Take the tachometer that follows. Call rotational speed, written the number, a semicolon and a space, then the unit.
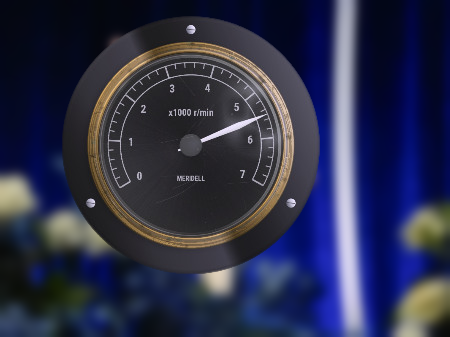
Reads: 5500; rpm
